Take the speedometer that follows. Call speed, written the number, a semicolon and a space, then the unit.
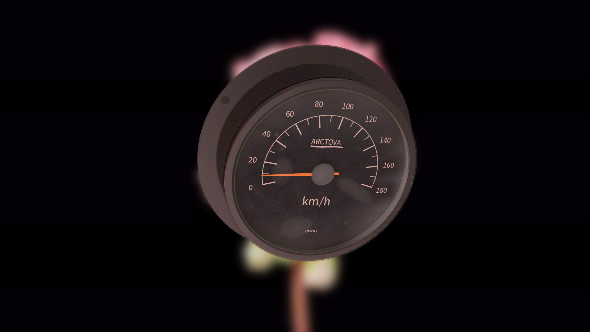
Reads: 10; km/h
